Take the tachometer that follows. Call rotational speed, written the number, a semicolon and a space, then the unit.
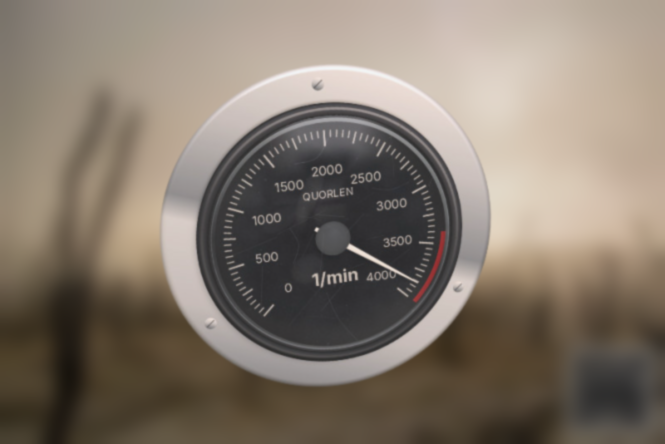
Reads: 3850; rpm
